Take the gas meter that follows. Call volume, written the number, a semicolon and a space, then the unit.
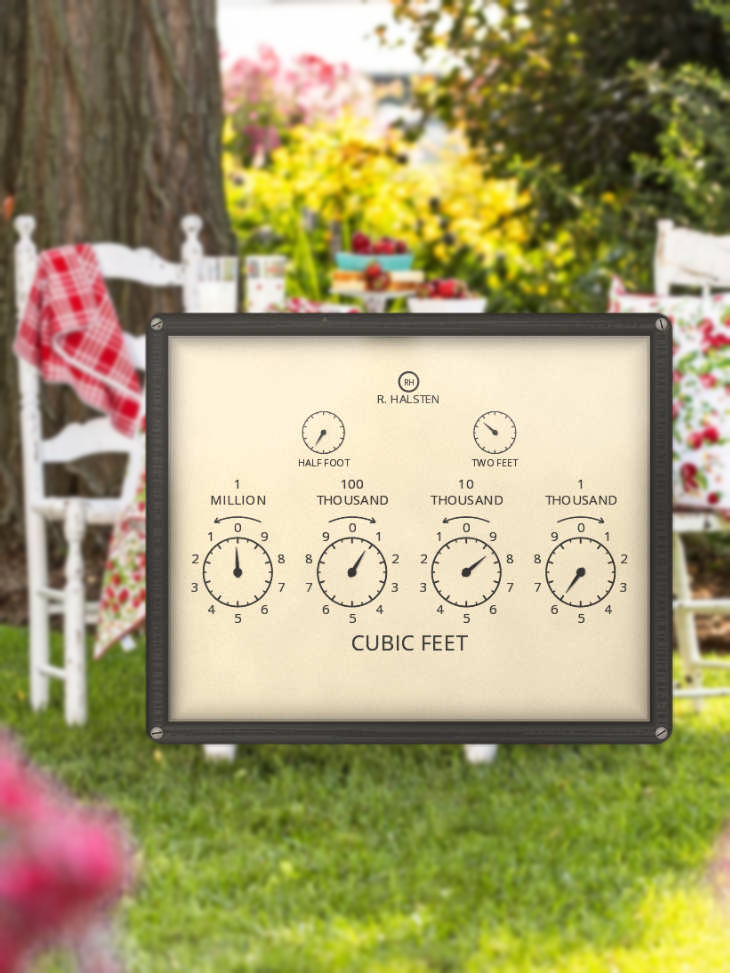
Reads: 8600; ft³
